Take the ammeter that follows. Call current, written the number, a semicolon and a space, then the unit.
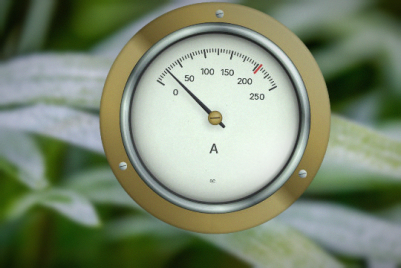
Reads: 25; A
